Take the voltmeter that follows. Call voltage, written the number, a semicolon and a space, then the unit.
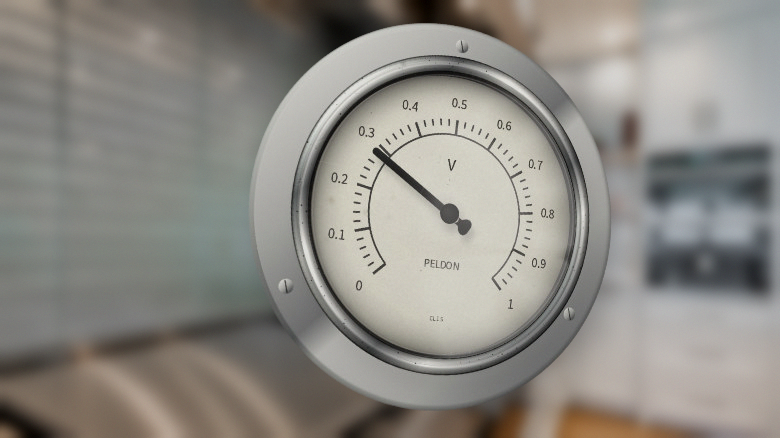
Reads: 0.28; V
